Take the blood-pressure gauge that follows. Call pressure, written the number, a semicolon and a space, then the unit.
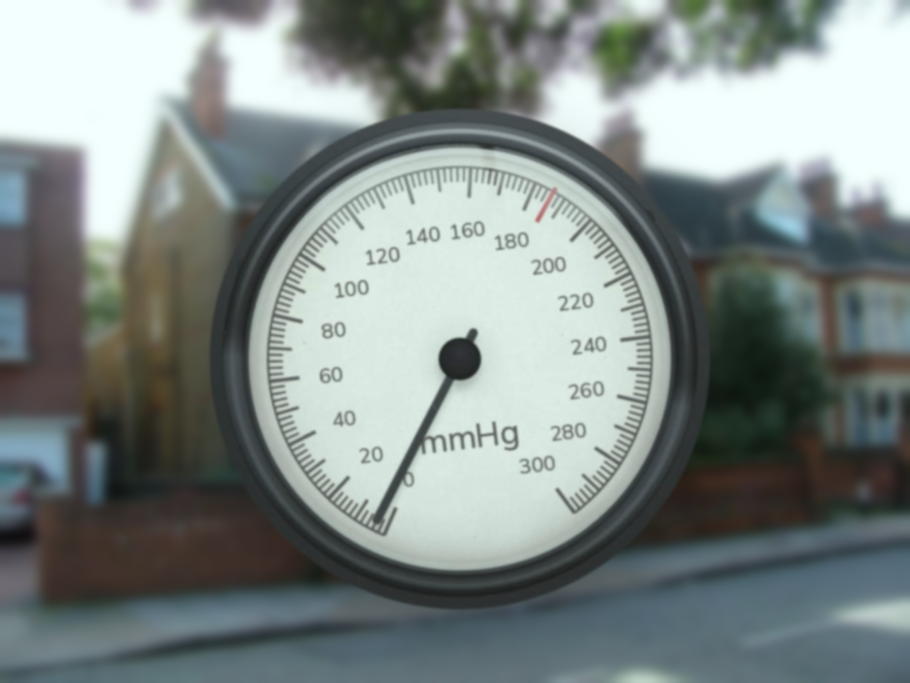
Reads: 4; mmHg
